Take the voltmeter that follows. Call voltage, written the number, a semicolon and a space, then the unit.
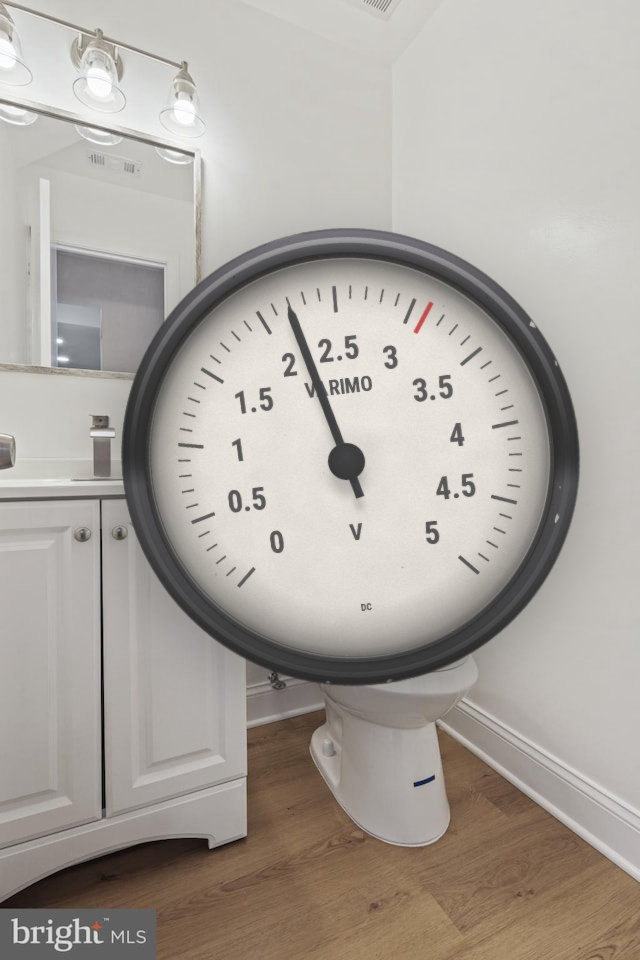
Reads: 2.2; V
